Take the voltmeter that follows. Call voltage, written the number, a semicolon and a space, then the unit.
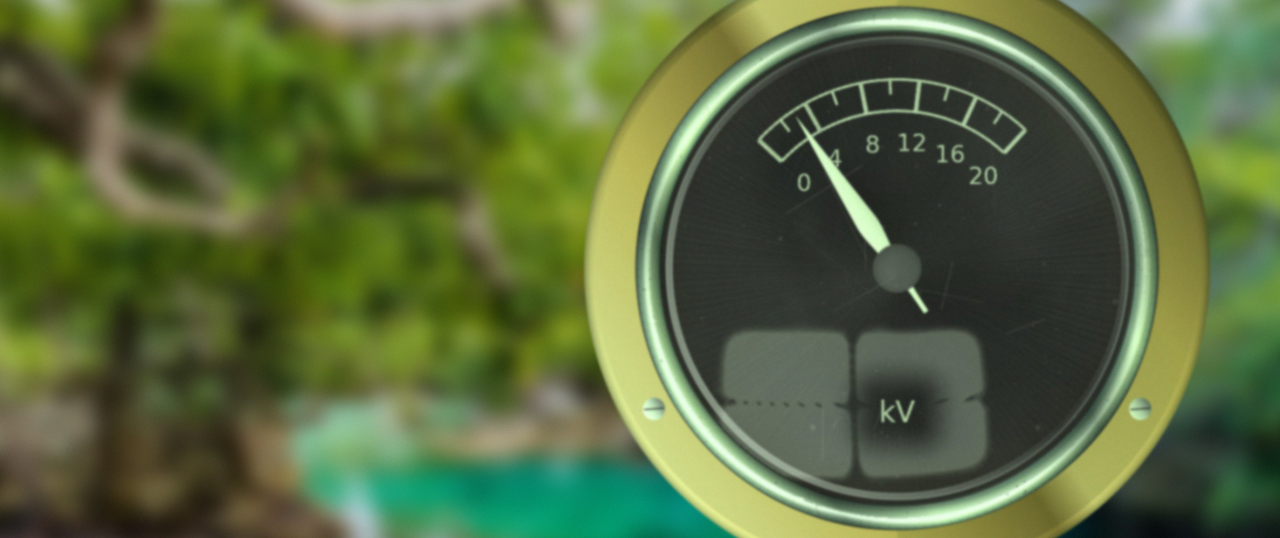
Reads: 3; kV
